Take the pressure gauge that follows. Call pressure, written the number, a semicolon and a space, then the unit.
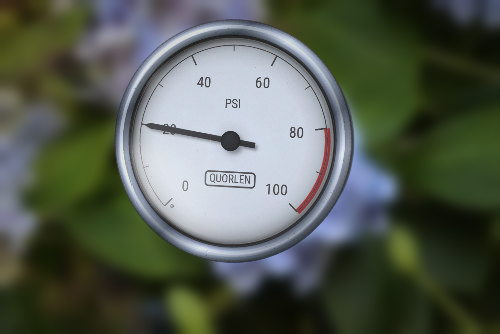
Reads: 20; psi
